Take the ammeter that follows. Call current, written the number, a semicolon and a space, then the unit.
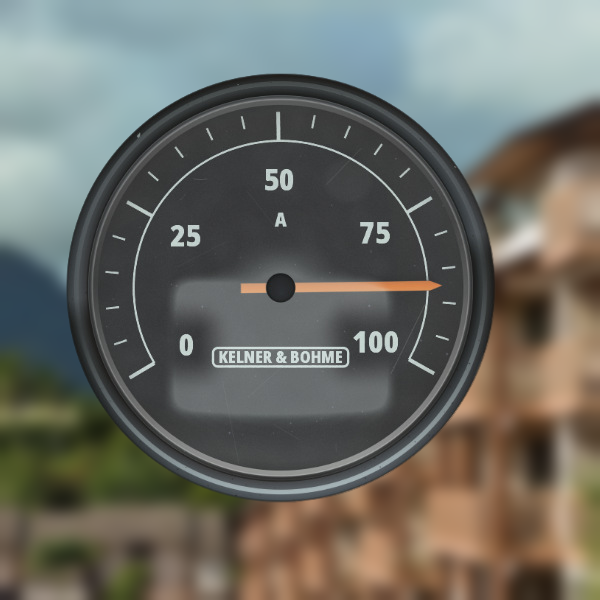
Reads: 87.5; A
